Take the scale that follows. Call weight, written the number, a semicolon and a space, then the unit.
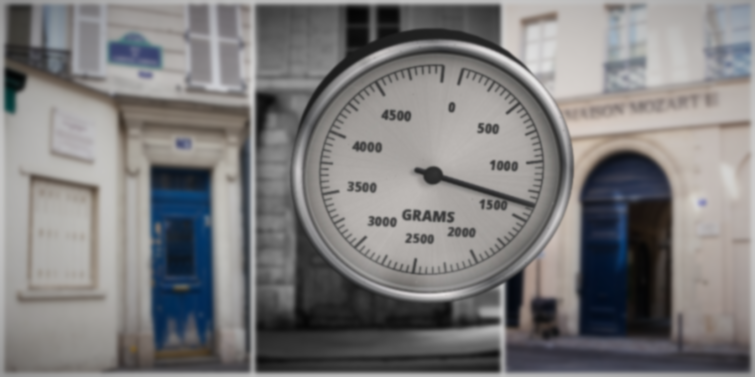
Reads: 1350; g
